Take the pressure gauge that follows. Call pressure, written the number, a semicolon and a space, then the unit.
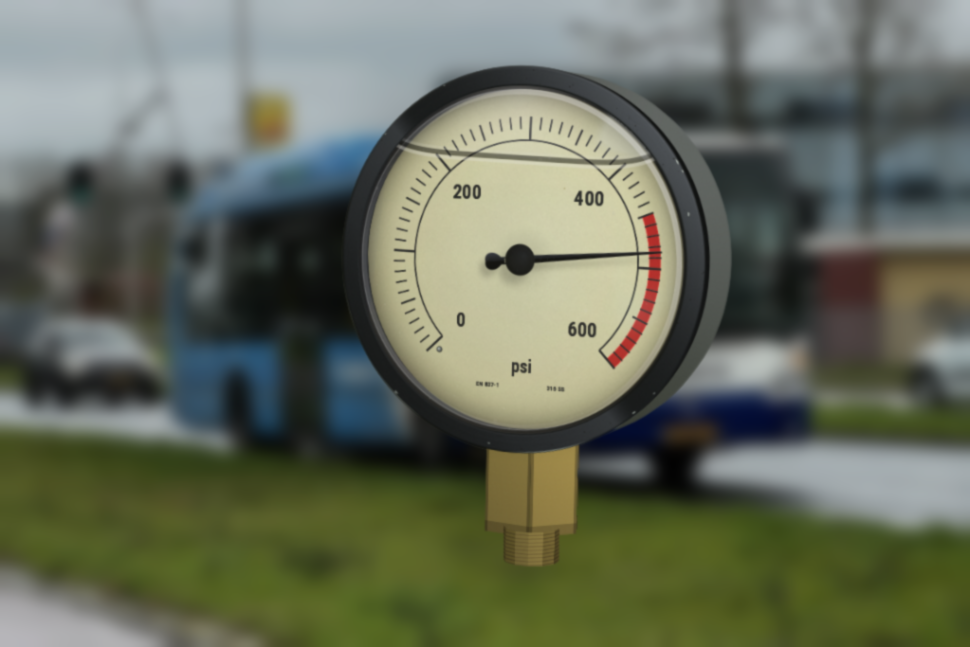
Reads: 485; psi
